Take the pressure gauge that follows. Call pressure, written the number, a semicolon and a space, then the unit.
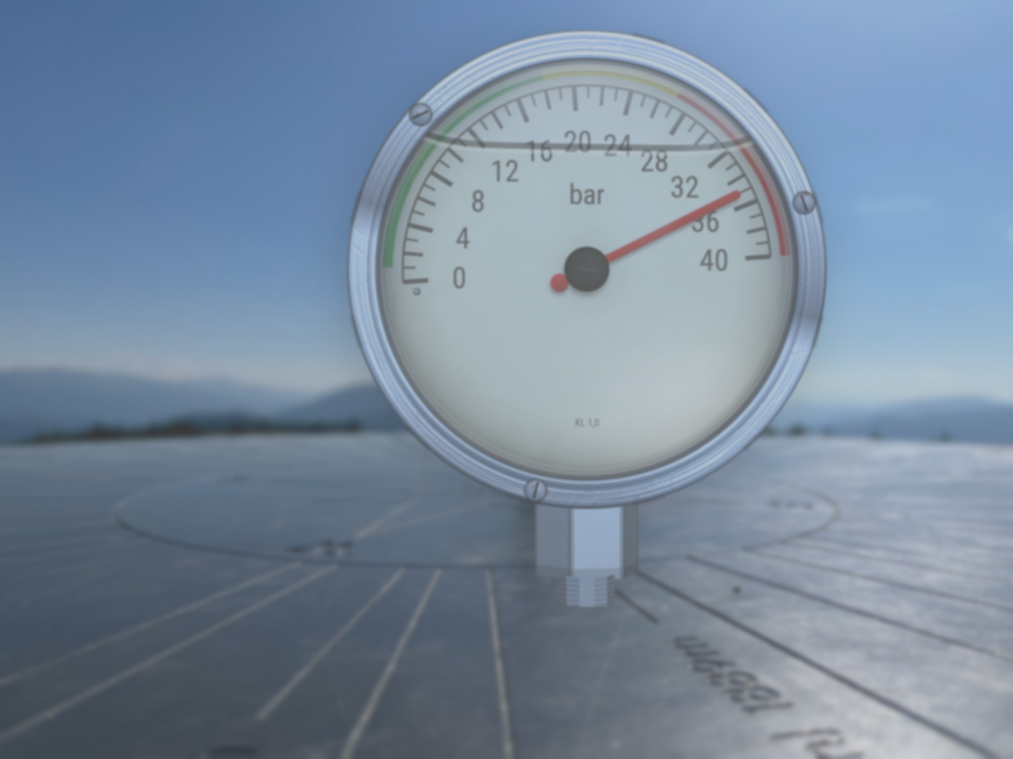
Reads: 35; bar
